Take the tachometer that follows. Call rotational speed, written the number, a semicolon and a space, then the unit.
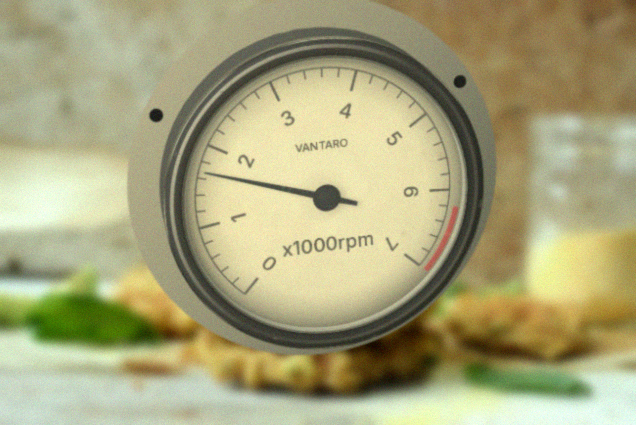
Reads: 1700; rpm
